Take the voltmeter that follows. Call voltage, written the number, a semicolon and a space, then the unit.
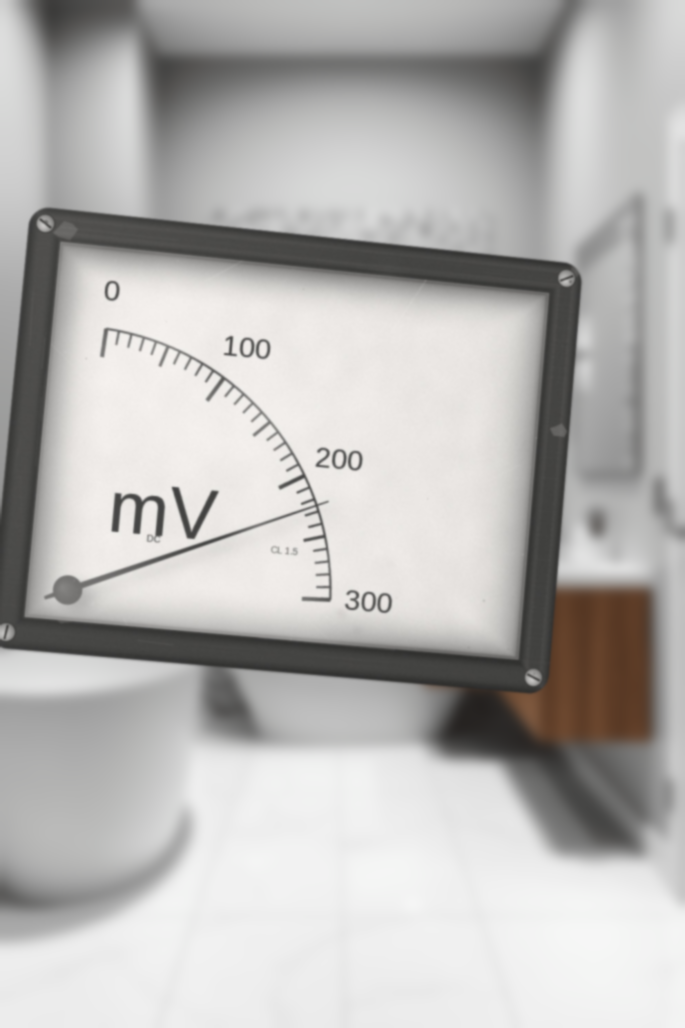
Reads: 225; mV
